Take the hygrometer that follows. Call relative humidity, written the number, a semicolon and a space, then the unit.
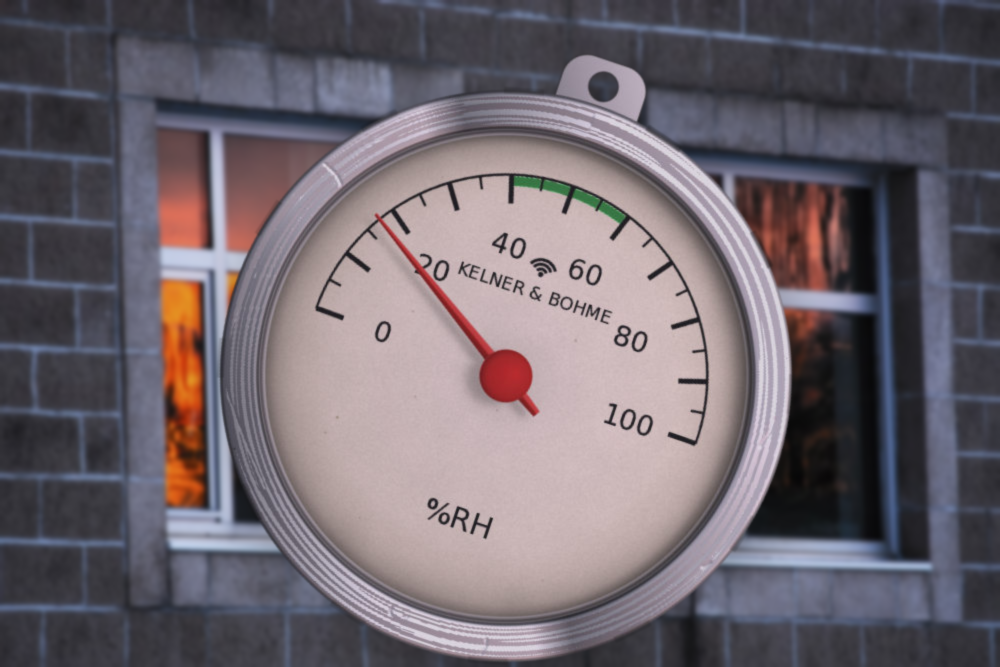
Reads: 17.5; %
